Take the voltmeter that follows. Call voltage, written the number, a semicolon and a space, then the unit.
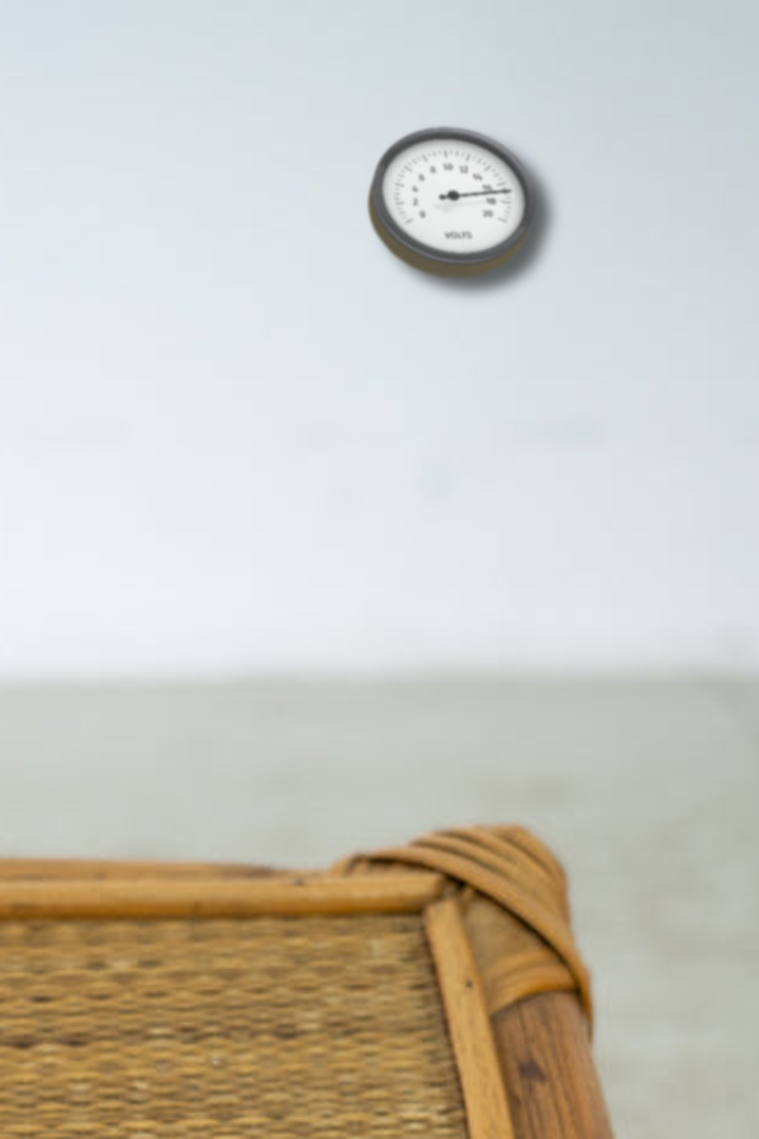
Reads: 17; V
